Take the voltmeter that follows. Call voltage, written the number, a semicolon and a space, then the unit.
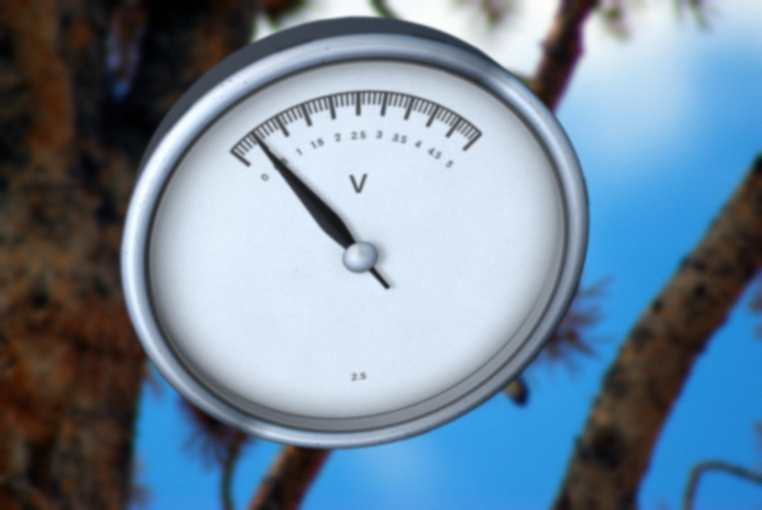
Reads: 0.5; V
